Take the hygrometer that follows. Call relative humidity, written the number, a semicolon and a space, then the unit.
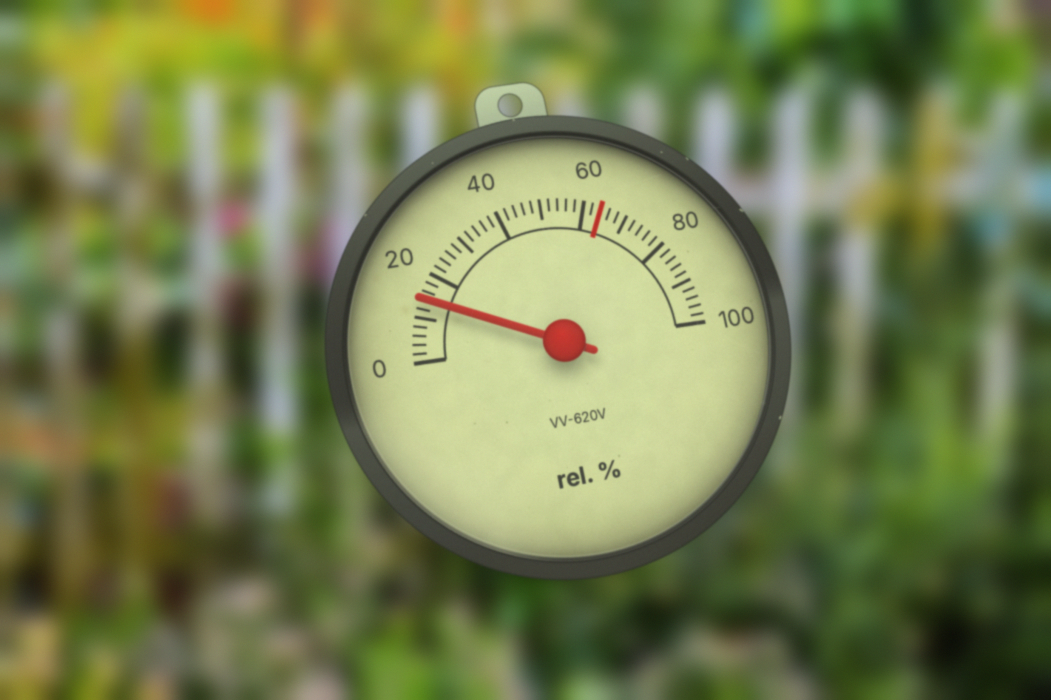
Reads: 14; %
